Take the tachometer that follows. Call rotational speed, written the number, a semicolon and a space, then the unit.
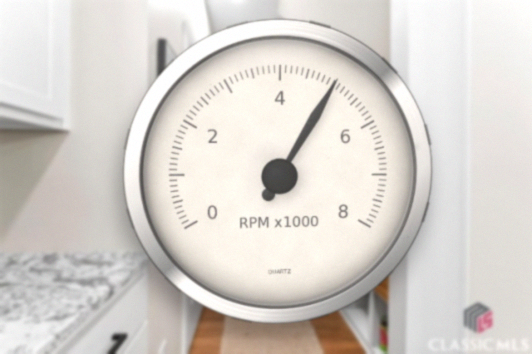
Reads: 5000; rpm
